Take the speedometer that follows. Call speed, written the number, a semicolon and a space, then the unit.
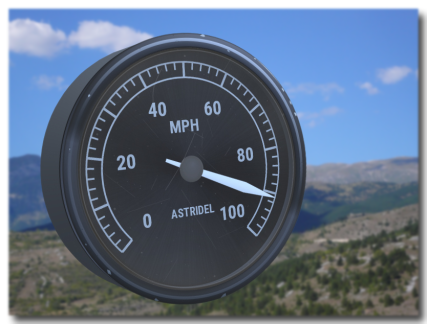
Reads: 91; mph
